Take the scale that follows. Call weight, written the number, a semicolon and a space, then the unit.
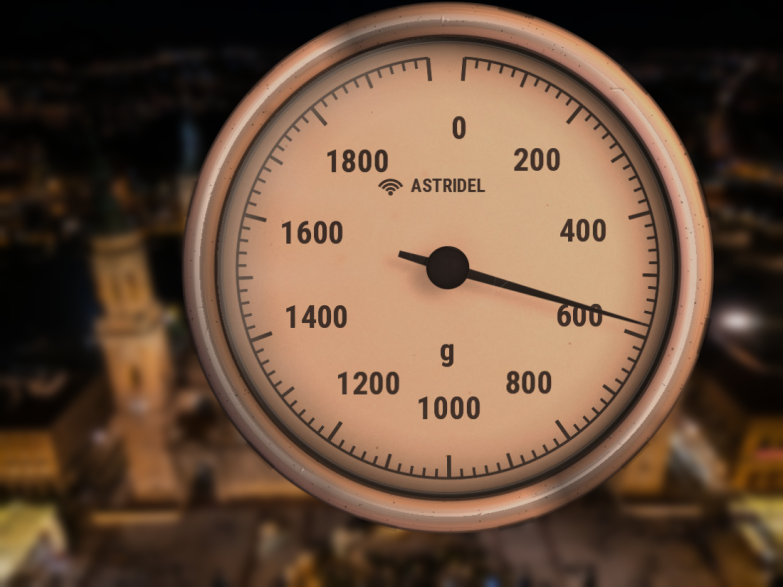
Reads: 580; g
